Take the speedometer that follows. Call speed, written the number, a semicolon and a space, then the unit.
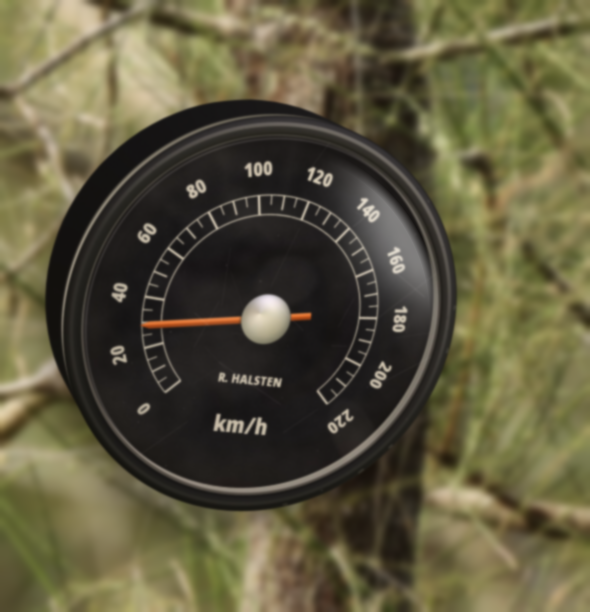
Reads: 30; km/h
